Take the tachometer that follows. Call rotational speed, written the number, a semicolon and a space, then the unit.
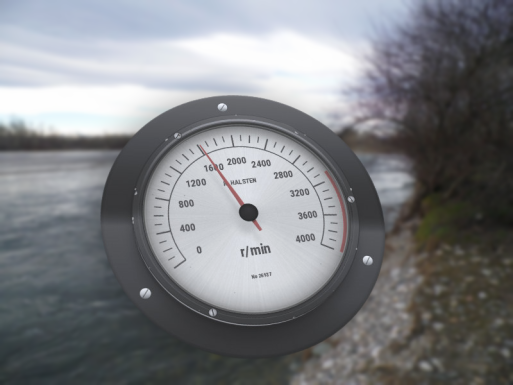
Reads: 1600; rpm
